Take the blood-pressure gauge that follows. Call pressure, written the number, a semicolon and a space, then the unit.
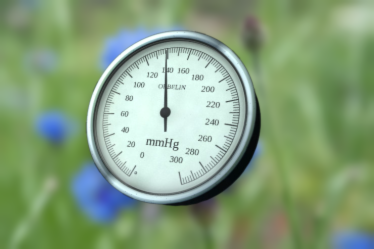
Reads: 140; mmHg
